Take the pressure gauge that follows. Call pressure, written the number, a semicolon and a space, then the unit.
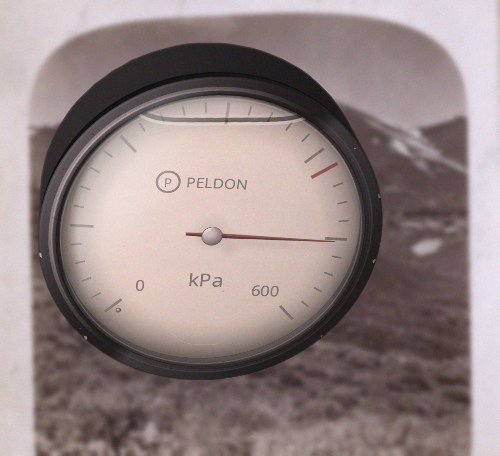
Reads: 500; kPa
